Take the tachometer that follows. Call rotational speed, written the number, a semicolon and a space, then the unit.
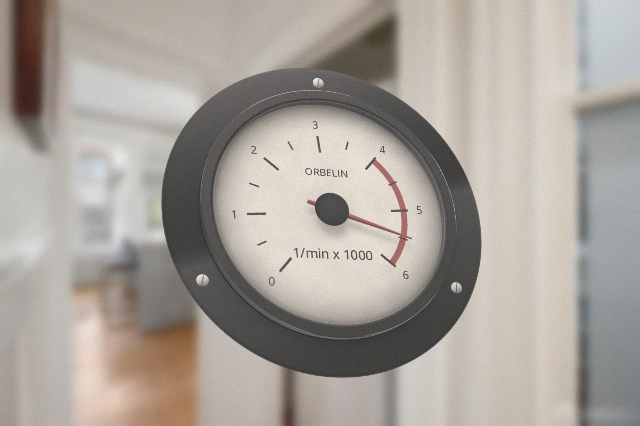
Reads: 5500; rpm
